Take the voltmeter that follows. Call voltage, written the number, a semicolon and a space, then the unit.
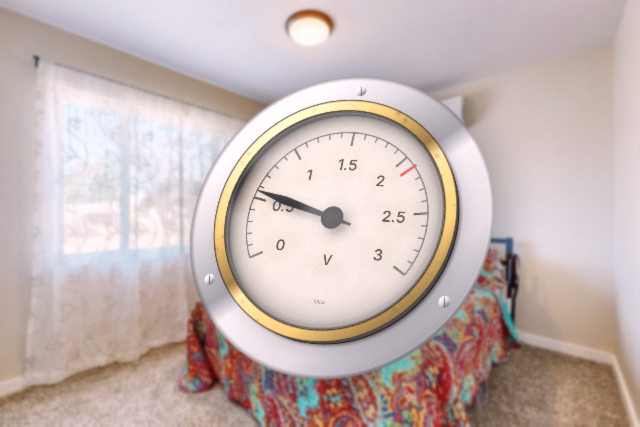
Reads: 0.55; V
